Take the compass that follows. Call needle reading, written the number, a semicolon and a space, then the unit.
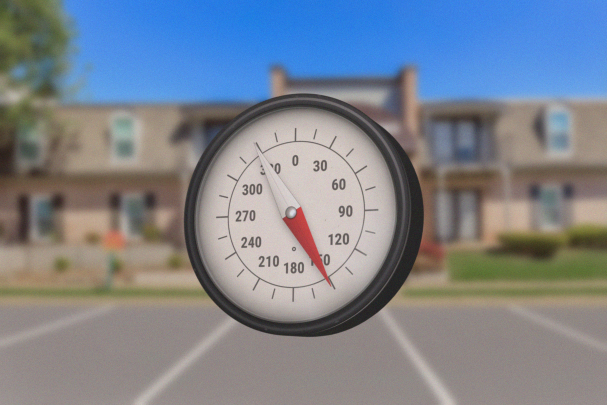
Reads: 150; °
